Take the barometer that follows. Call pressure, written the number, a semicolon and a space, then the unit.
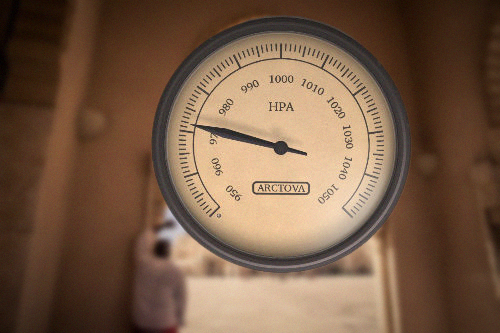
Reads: 972; hPa
